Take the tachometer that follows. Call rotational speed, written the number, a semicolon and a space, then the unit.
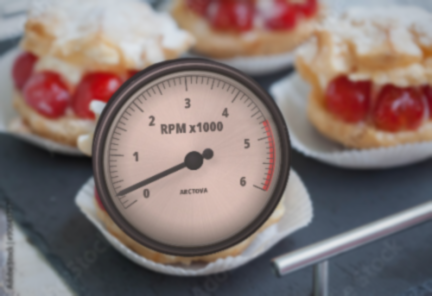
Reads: 300; rpm
